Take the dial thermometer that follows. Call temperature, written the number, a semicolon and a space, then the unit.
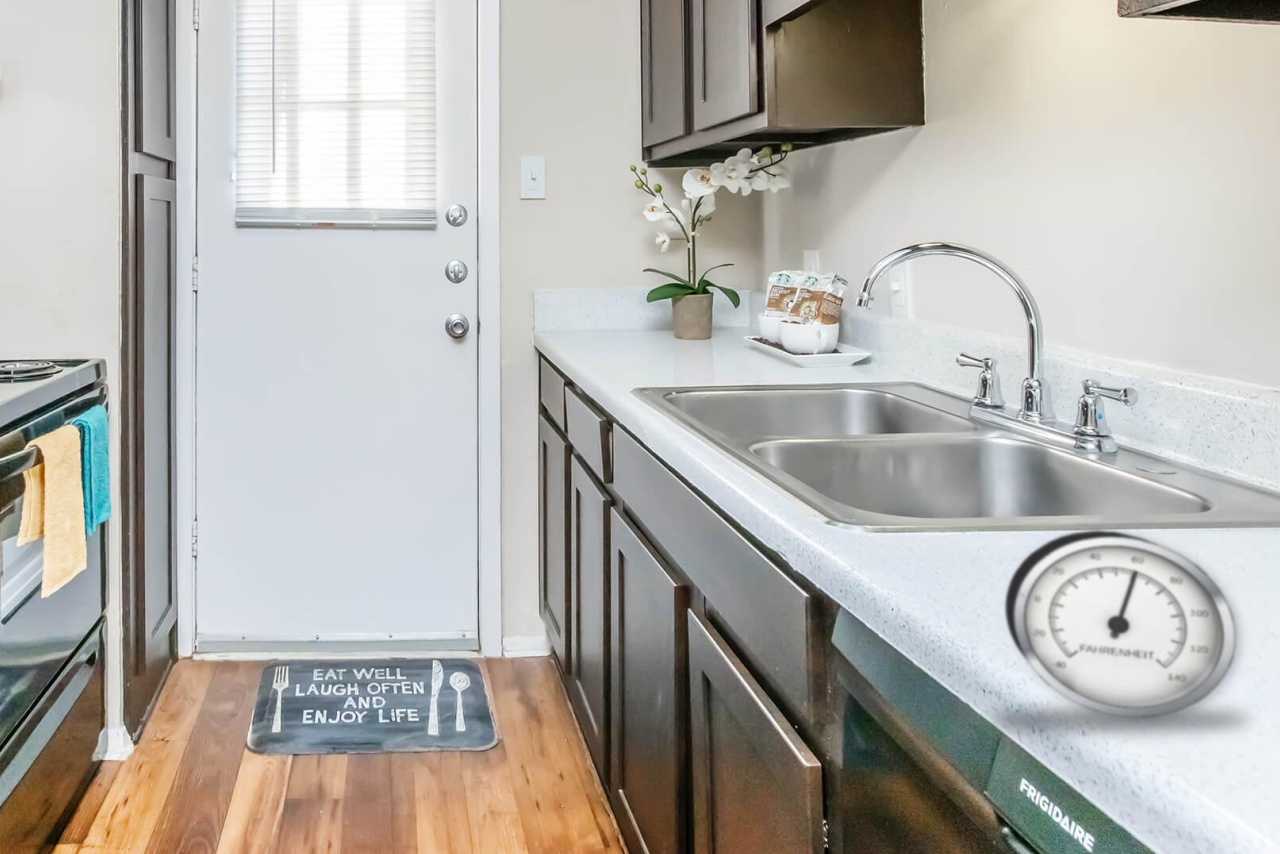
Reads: 60; °F
